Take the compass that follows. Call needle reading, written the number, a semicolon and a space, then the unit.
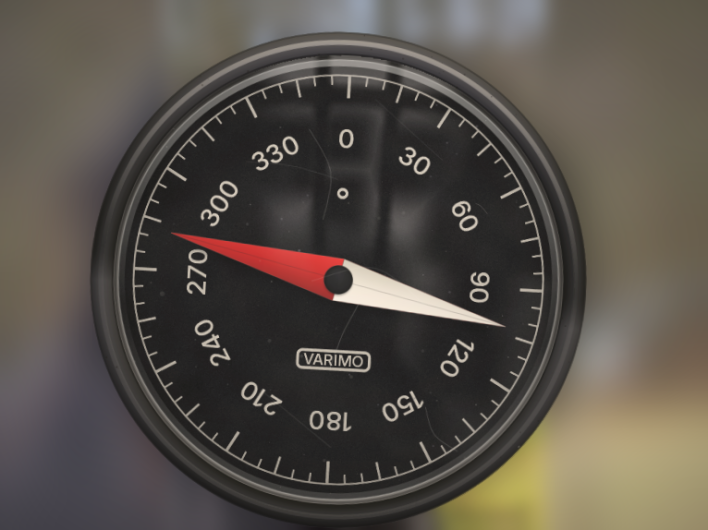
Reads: 282.5; °
